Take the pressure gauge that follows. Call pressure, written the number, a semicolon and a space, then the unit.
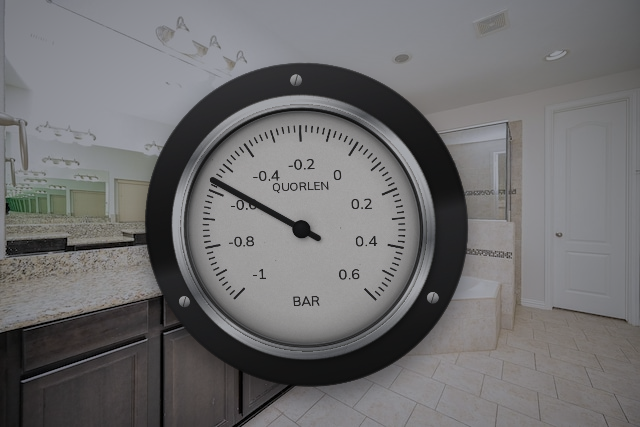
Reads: -0.56; bar
